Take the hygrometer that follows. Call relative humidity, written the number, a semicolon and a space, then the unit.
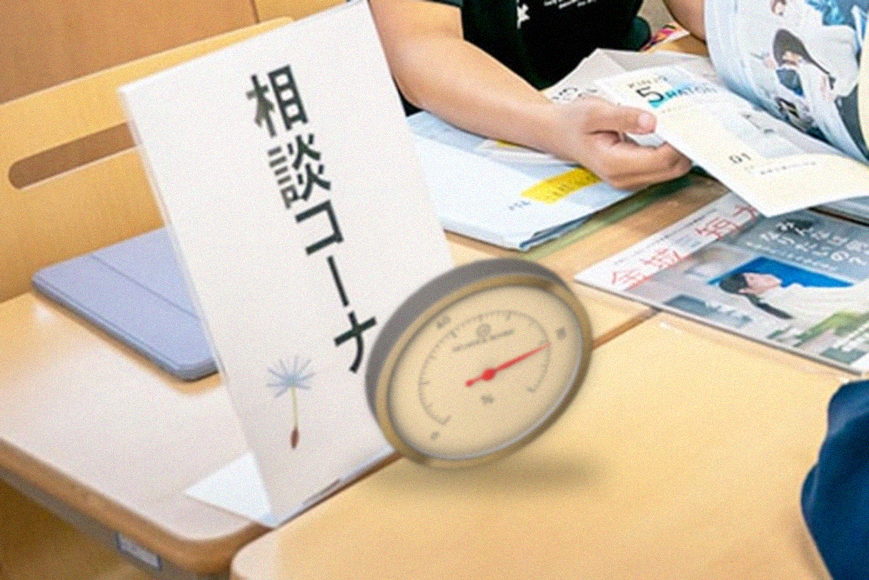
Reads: 80; %
